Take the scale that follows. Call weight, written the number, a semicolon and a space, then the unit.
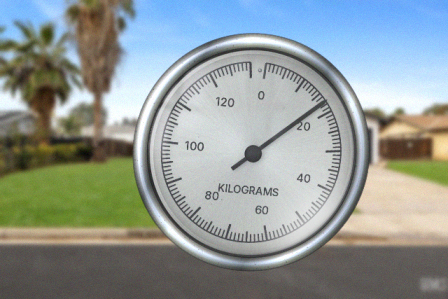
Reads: 17; kg
